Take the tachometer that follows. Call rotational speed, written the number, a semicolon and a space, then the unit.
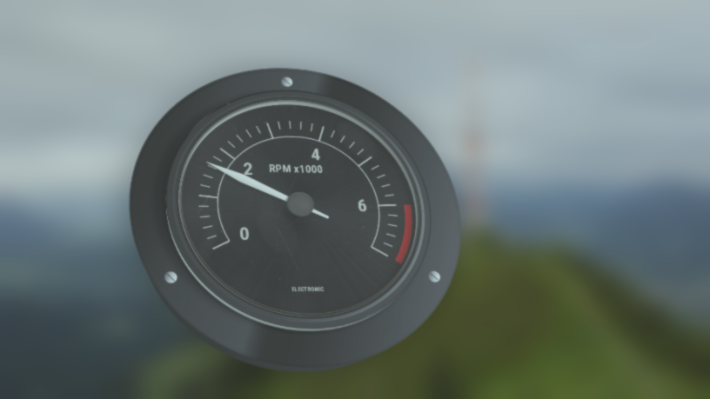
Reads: 1600; rpm
